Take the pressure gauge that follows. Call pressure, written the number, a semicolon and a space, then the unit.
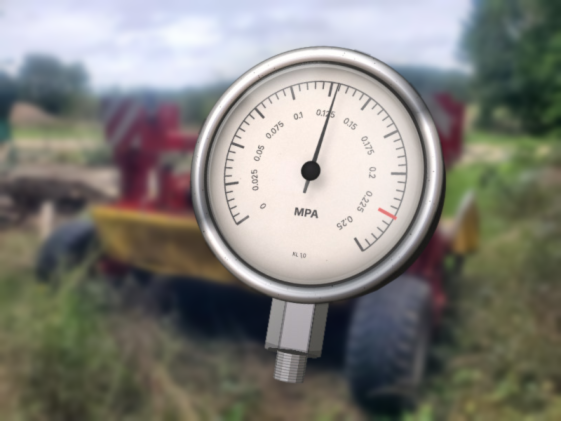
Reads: 0.13; MPa
